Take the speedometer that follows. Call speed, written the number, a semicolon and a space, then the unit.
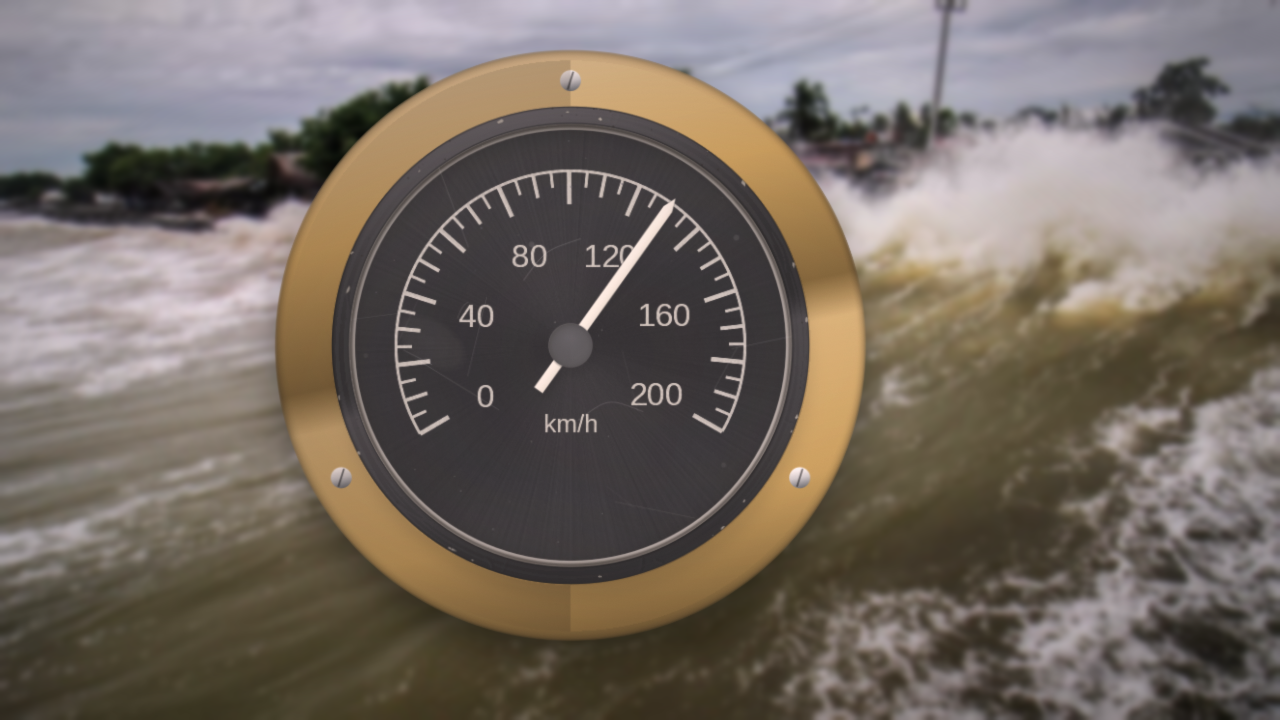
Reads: 130; km/h
